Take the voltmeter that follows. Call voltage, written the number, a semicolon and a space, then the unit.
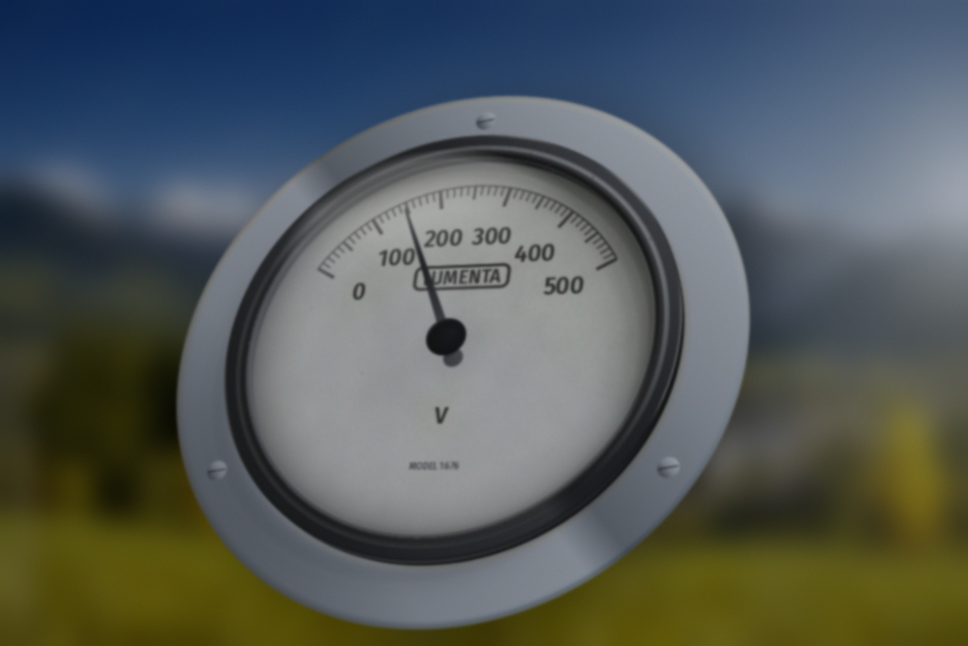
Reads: 150; V
